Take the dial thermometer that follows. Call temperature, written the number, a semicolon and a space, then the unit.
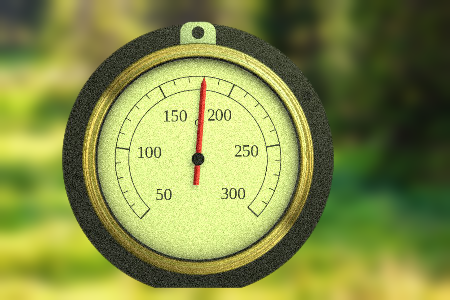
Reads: 180; °C
